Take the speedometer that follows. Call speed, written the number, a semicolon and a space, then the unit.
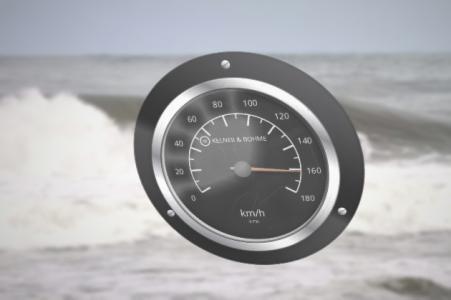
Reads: 160; km/h
